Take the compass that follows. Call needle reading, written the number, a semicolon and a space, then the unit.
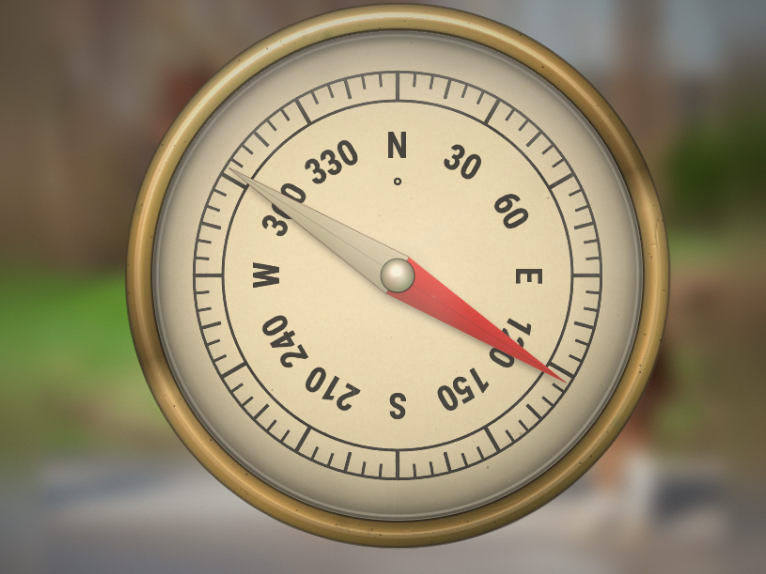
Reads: 122.5; °
